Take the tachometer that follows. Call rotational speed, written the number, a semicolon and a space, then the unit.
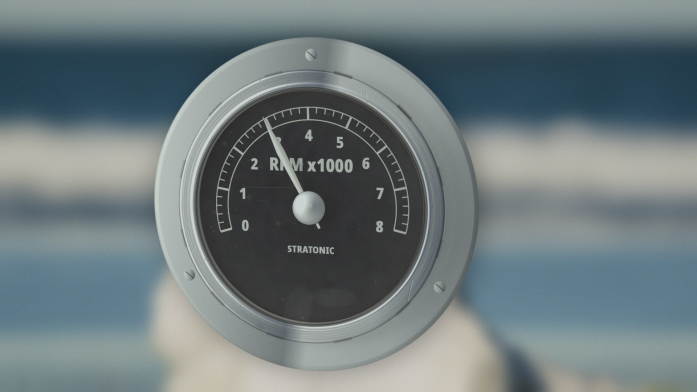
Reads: 3000; rpm
